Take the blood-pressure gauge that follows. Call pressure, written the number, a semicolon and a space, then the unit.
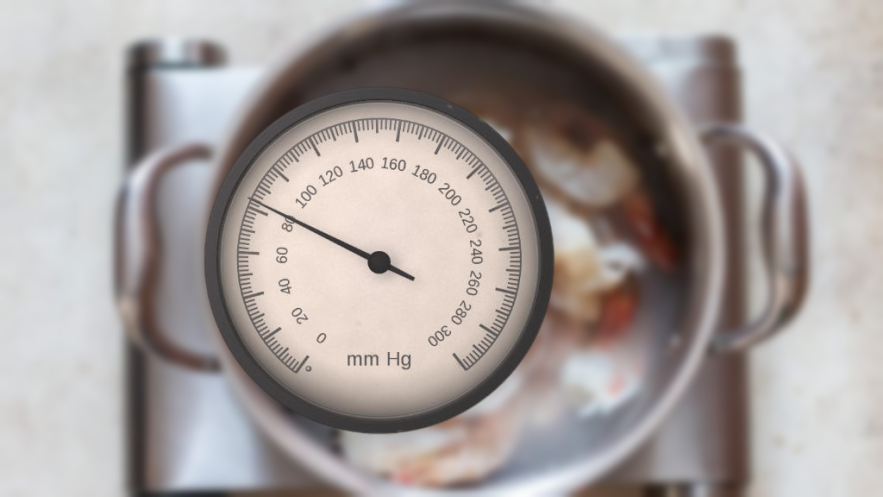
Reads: 84; mmHg
